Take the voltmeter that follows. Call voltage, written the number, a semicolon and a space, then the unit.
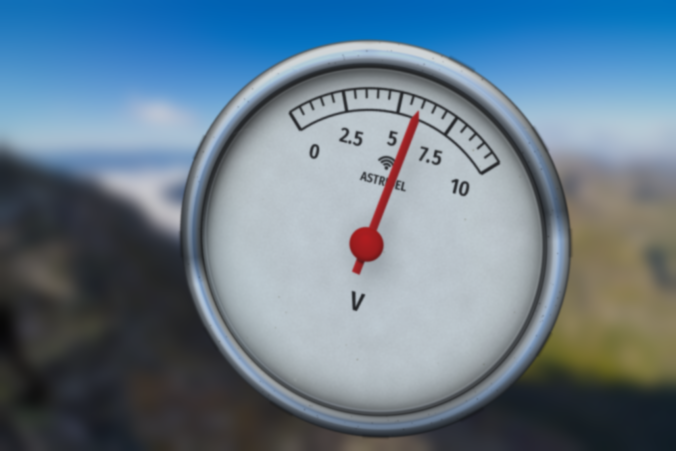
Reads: 6; V
